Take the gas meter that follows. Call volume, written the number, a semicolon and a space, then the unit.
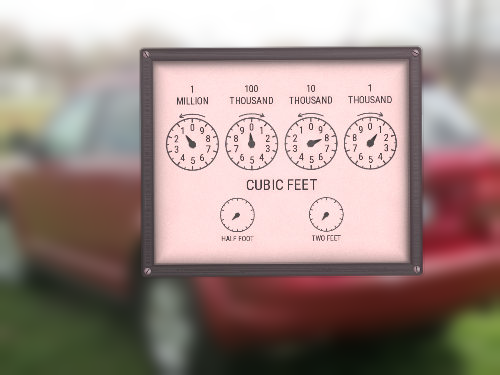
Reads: 98100; ft³
